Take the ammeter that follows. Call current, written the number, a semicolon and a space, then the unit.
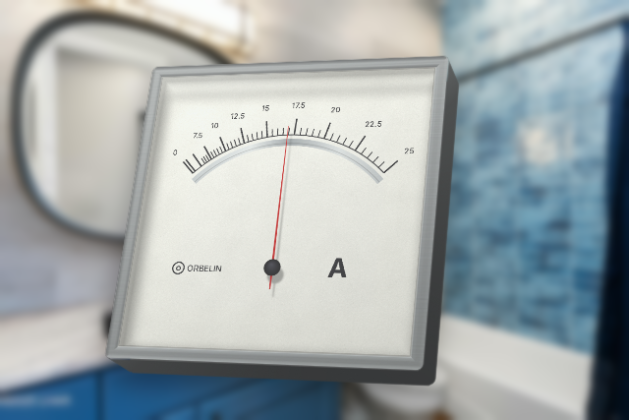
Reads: 17; A
